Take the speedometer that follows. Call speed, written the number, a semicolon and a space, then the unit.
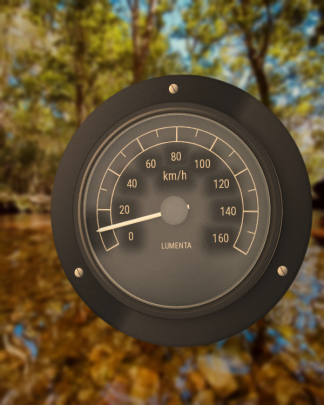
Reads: 10; km/h
